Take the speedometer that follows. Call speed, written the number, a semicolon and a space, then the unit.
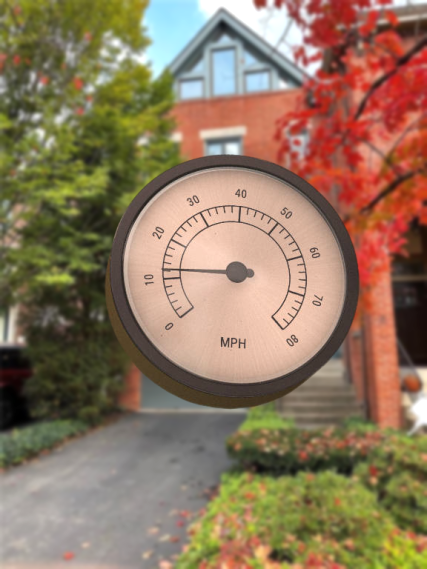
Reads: 12; mph
